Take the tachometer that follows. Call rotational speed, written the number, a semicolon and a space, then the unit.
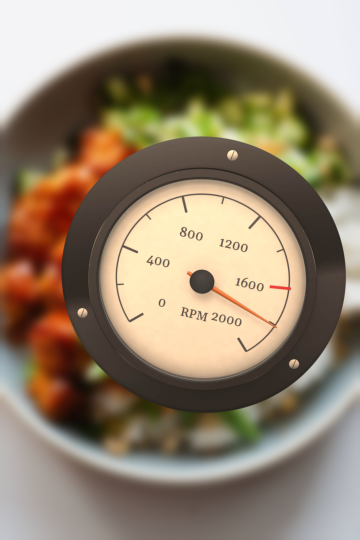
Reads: 1800; rpm
